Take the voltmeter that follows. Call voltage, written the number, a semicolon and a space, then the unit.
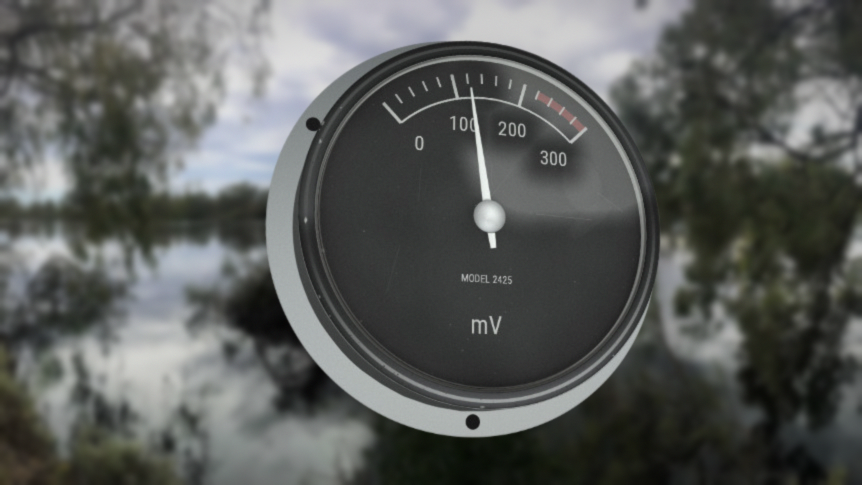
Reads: 120; mV
